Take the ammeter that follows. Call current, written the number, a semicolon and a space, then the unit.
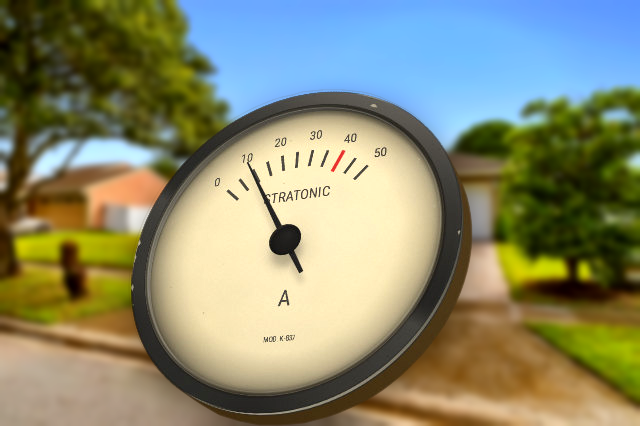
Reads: 10; A
